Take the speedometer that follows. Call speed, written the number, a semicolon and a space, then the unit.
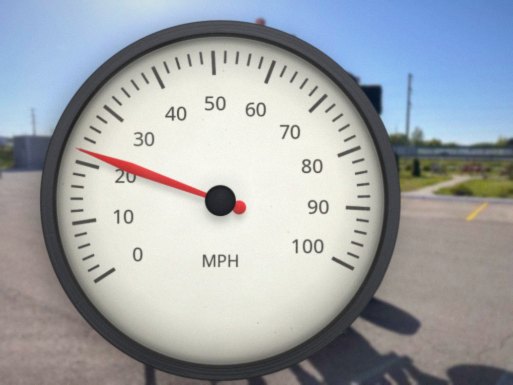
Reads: 22; mph
